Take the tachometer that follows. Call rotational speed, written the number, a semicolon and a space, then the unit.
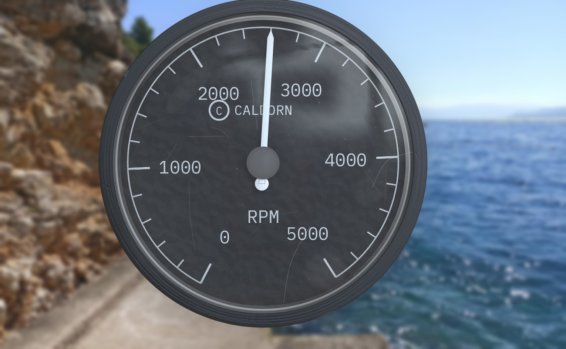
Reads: 2600; rpm
